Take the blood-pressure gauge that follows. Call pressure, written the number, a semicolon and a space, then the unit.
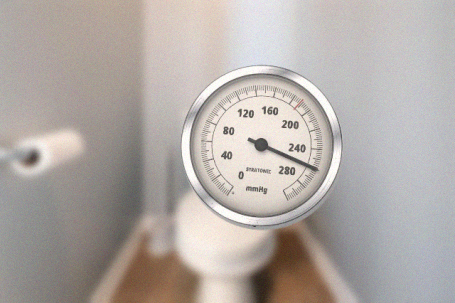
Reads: 260; mmHg
